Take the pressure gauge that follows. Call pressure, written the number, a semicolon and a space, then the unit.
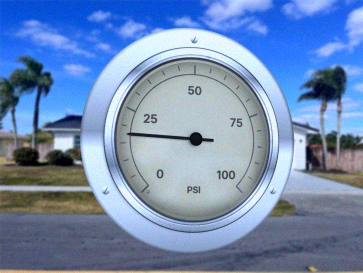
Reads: 17.5; psi
